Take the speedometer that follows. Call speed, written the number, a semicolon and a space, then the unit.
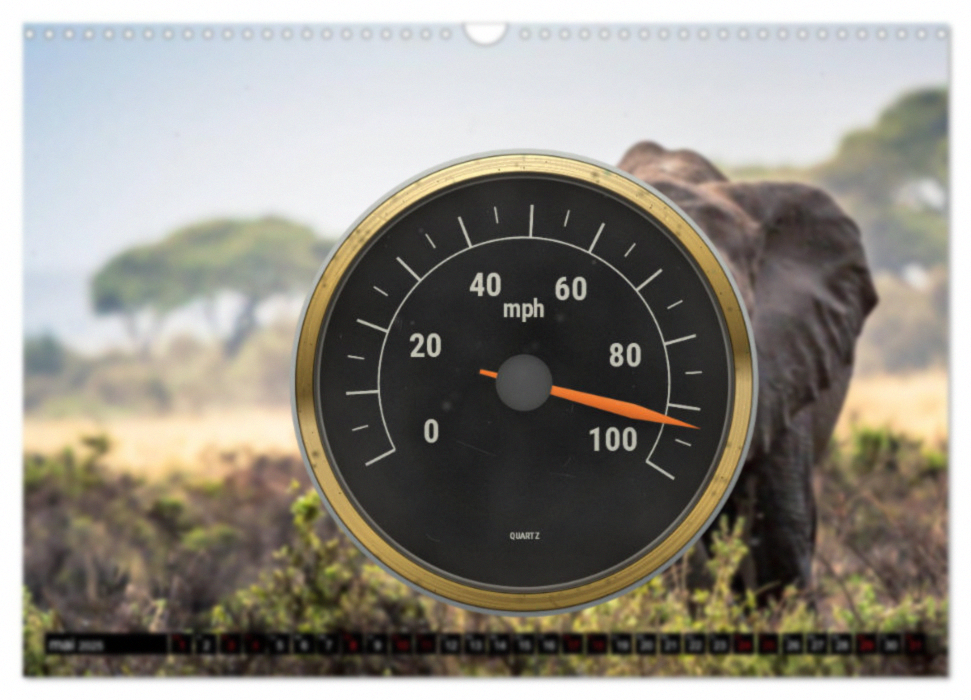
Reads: 92.5; mph
